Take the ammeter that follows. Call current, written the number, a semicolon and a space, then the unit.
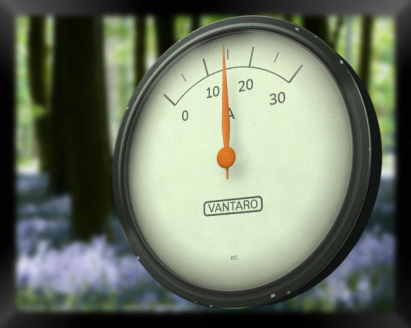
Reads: 15; A
